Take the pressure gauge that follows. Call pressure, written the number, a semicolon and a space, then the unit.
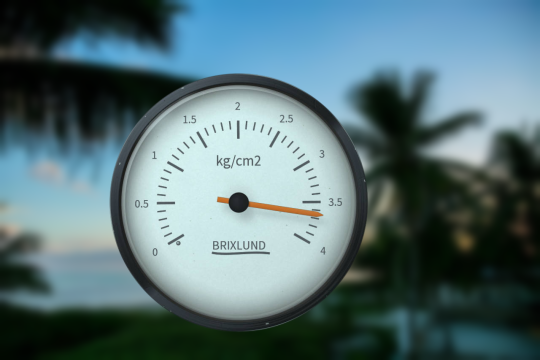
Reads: 3.65; kg/cm²
